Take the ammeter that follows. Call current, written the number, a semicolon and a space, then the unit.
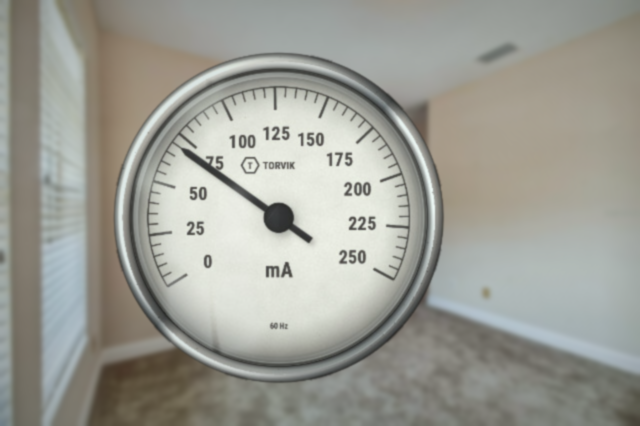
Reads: 70; mA
